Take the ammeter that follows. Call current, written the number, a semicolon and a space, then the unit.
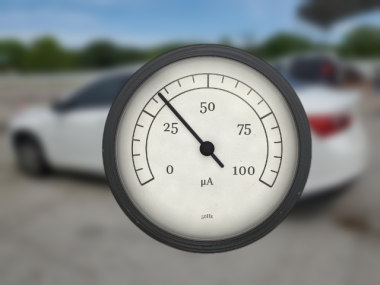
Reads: 32.5; µA
